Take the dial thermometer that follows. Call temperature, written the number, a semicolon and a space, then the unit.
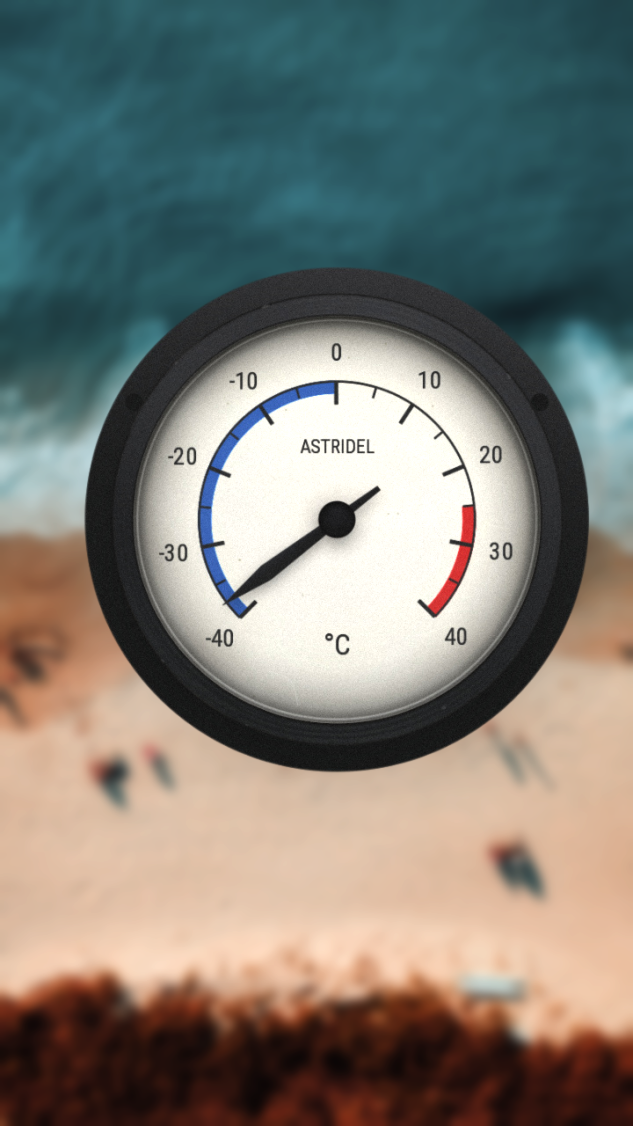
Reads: -37.5; °C
